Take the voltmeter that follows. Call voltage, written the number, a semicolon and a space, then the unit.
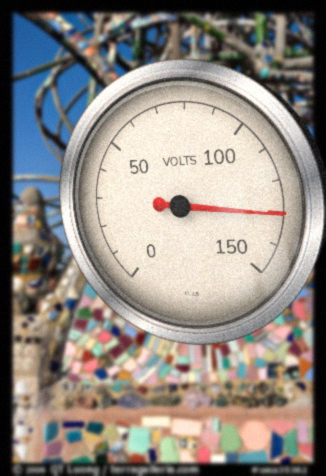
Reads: 130; V
